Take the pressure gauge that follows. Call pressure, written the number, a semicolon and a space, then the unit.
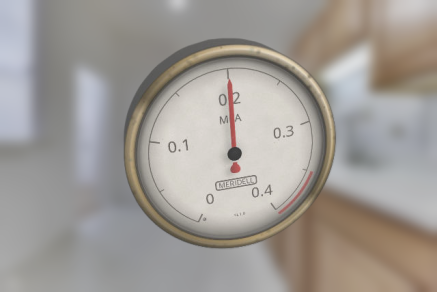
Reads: 0.2; MPa
